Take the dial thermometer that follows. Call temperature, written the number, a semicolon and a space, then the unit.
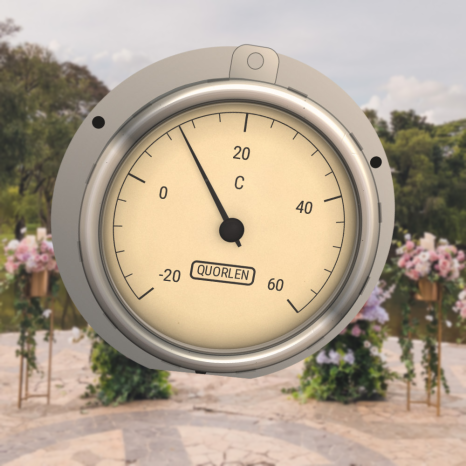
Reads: 10; °C
